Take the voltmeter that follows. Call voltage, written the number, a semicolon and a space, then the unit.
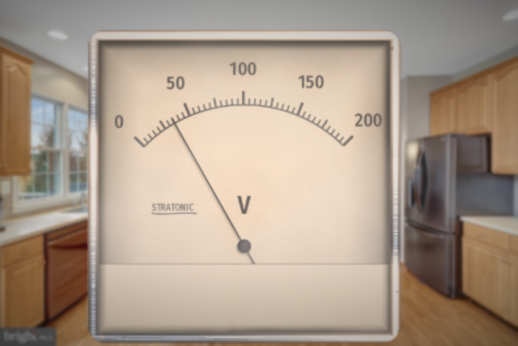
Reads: 35; V
